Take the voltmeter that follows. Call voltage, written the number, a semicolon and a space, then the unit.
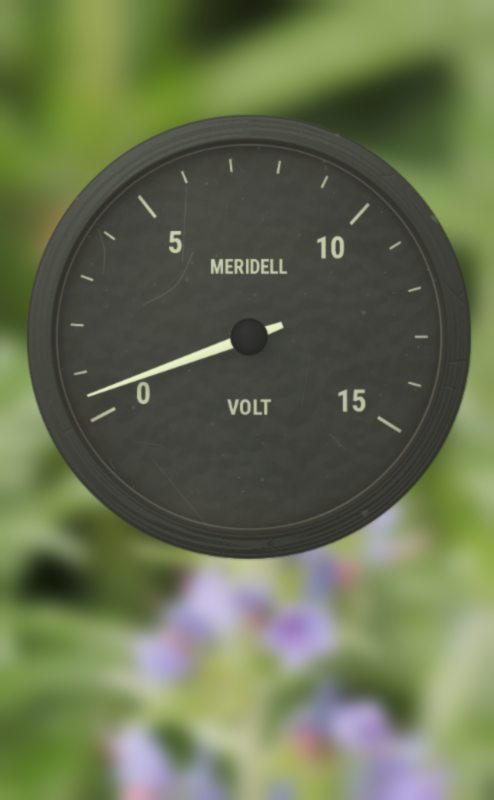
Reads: 0.5; V
